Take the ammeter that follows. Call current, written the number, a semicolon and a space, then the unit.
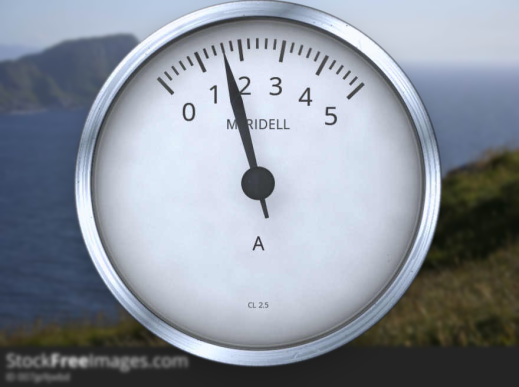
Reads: 1.6; A
